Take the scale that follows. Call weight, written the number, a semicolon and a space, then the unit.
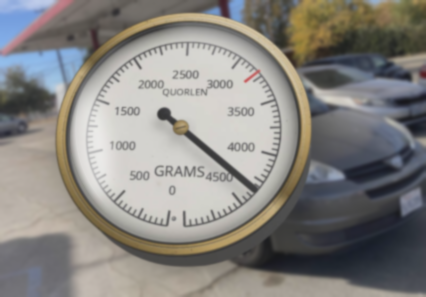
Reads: 4350; g
